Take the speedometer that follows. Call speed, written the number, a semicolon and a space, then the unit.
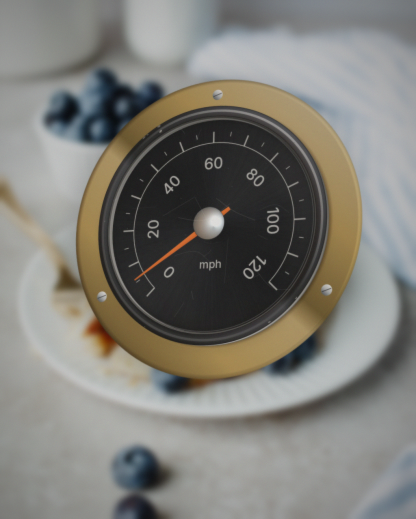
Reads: 5; mph
